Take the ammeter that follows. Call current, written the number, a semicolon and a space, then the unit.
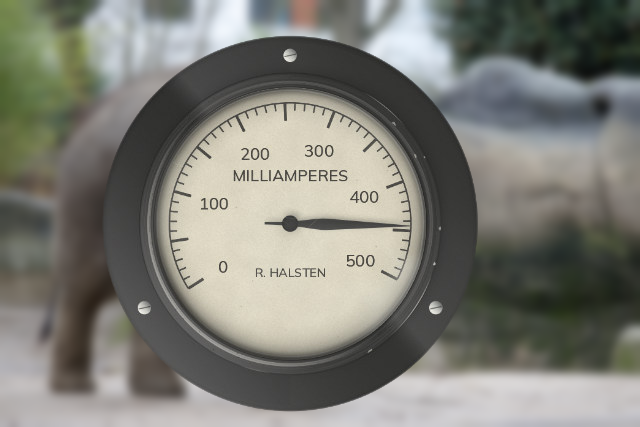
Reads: 445; mA
